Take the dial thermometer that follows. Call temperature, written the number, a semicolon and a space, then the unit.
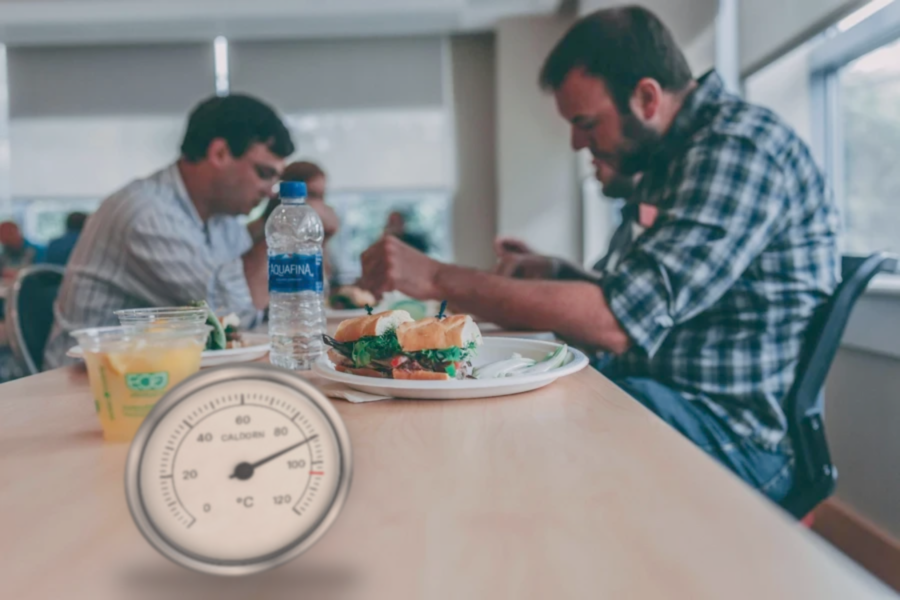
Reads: 90; °C
